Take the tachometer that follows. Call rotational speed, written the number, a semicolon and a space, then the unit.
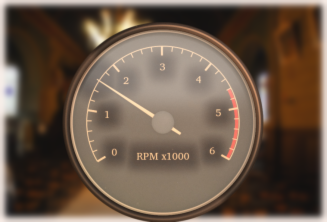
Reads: 1600; rpm
